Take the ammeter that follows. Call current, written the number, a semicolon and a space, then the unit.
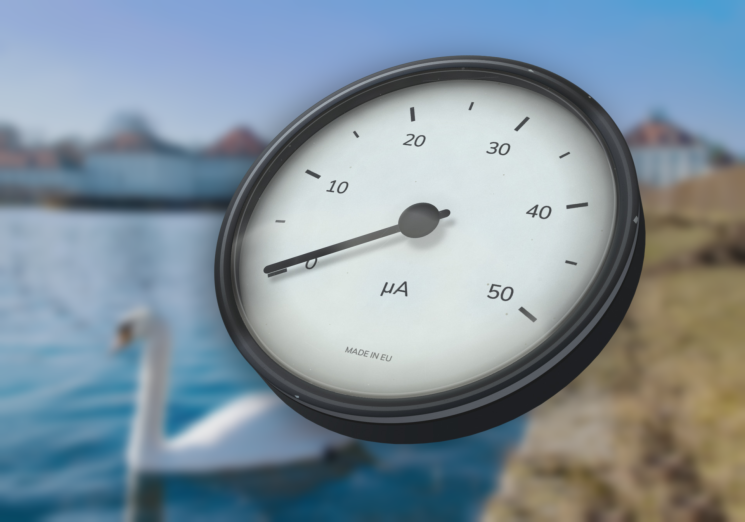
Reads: 0; µA
